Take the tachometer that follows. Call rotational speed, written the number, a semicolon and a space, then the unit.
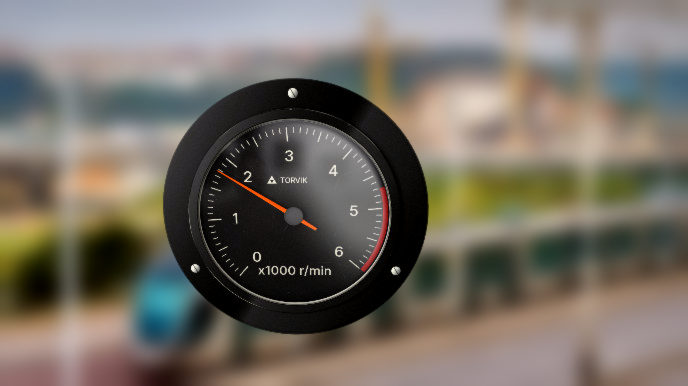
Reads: 1800; rpm
